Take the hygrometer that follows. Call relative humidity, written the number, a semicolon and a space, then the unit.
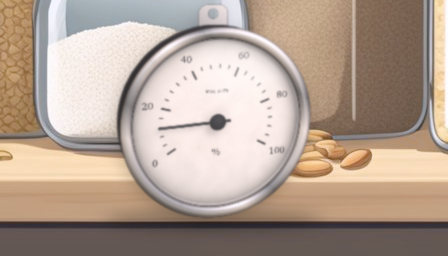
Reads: 12; %
